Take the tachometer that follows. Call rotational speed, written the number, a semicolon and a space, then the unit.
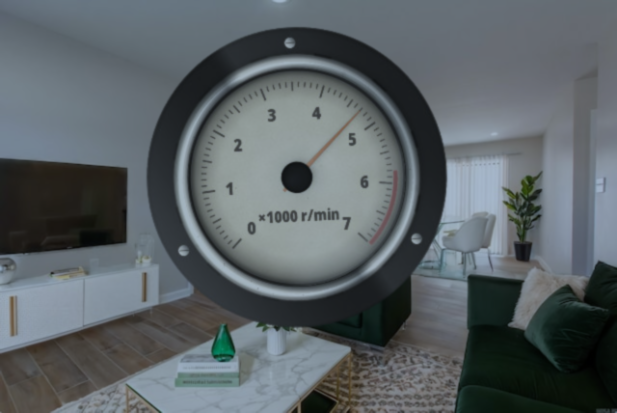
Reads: 4700; rpm
